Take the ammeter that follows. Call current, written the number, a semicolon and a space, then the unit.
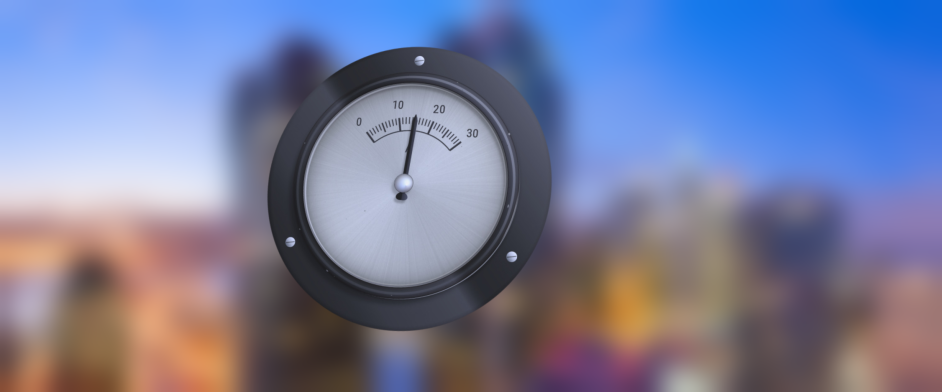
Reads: 15; A
